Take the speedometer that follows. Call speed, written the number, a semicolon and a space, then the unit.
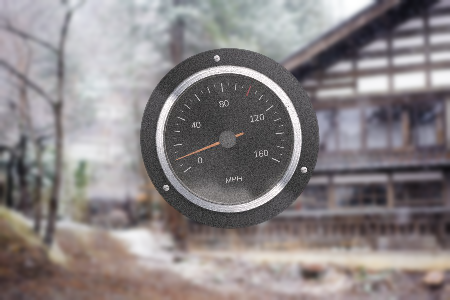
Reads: 10; mph
